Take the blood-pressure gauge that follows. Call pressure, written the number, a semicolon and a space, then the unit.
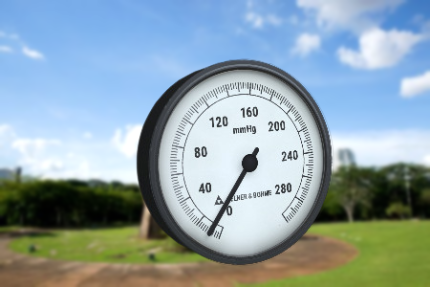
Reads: 10; mmHg
